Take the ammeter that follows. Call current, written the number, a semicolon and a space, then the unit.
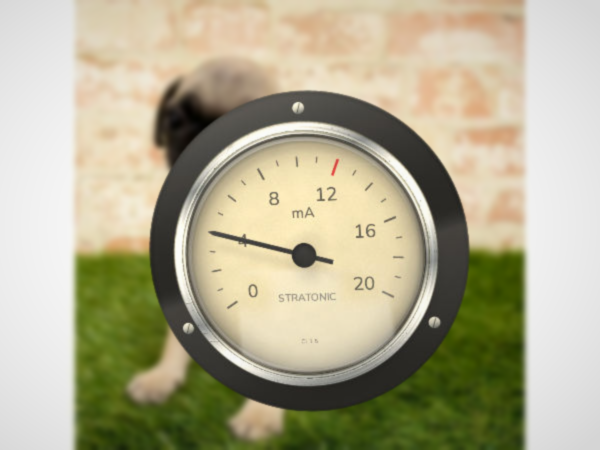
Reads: 4; mA
